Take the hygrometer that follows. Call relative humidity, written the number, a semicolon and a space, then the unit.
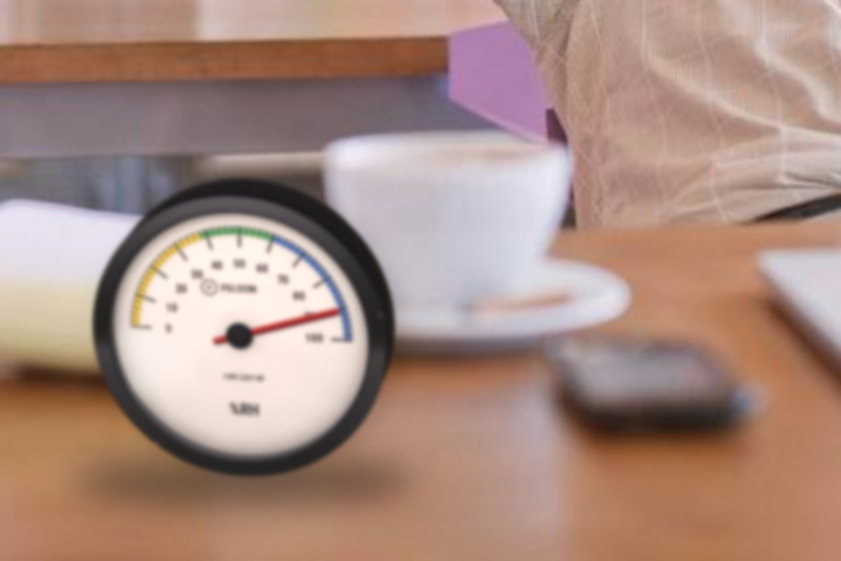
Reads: 90; %
